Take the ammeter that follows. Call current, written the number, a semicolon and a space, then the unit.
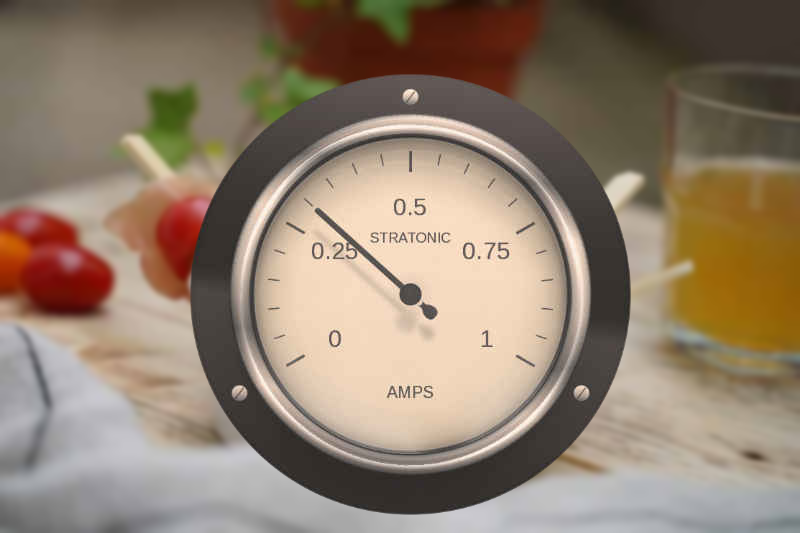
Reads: 0.3; A
